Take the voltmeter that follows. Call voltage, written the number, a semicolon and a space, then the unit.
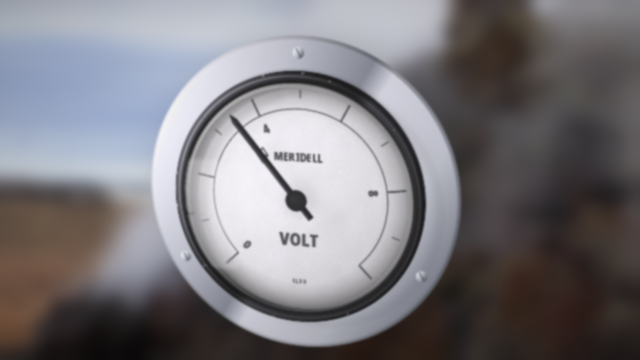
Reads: 3.5; V
